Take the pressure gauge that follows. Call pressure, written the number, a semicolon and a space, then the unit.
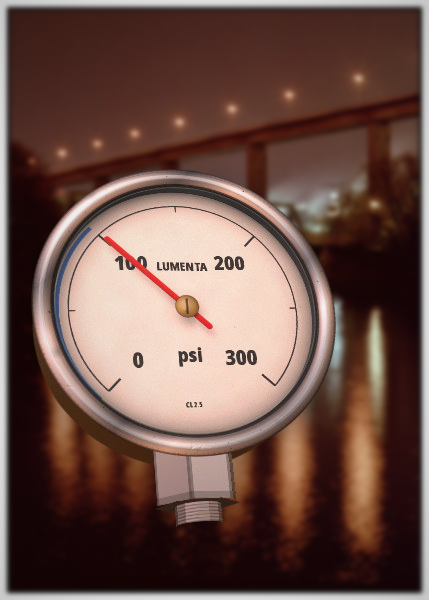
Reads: 100; psi
